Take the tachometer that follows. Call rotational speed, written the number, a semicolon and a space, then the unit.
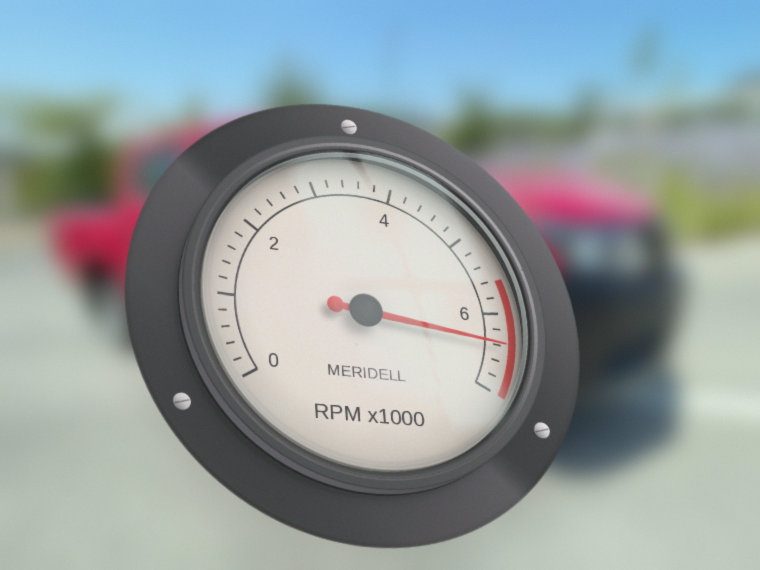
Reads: 6400; rpm
